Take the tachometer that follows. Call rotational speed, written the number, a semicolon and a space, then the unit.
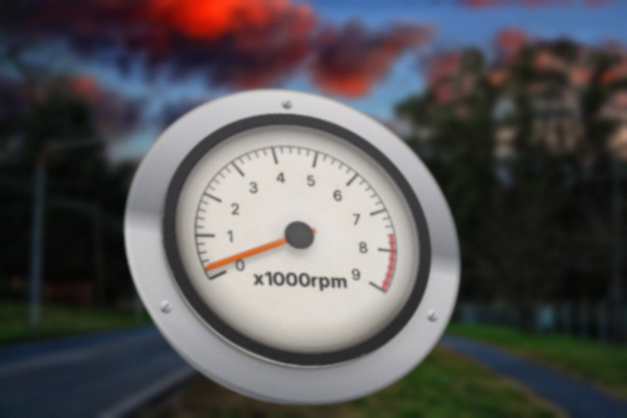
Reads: 200; rpm
